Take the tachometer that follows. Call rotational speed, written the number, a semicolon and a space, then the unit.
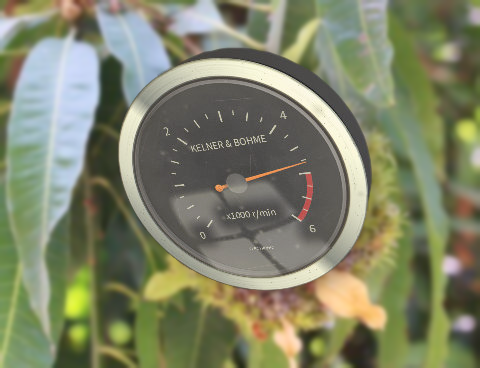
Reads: 4750; rpm
